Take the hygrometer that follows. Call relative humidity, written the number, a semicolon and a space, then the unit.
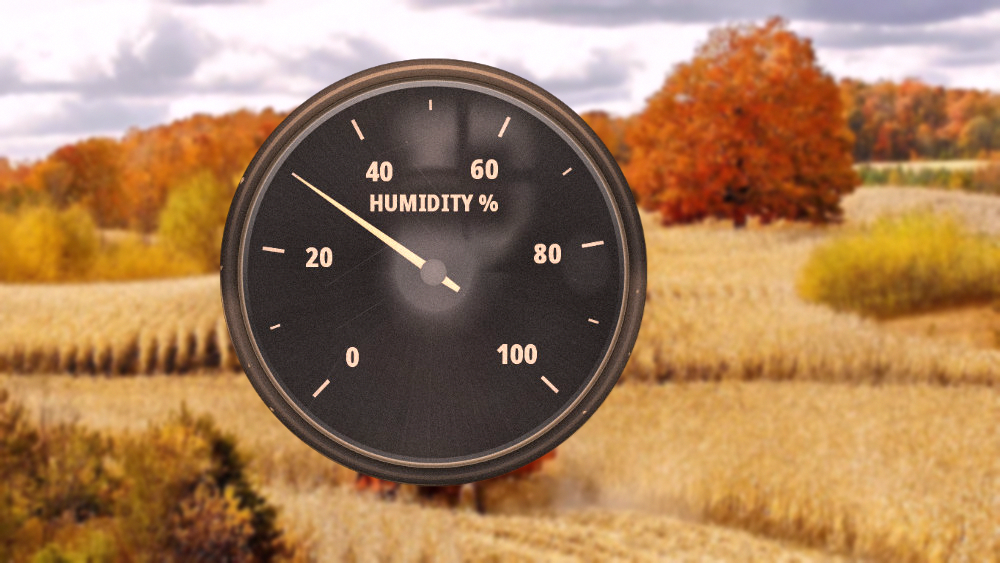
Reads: 30; %
